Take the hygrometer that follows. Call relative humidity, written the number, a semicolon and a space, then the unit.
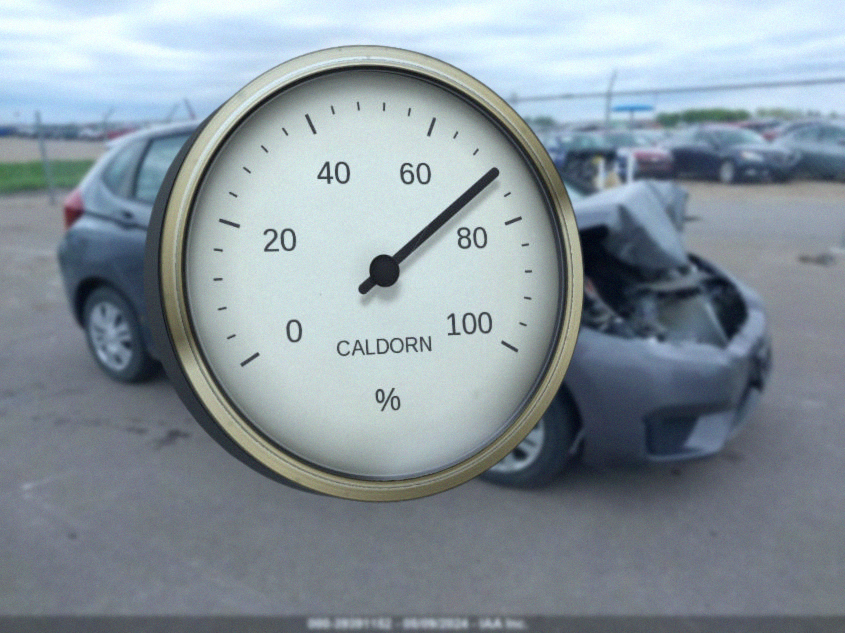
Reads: 72; %
